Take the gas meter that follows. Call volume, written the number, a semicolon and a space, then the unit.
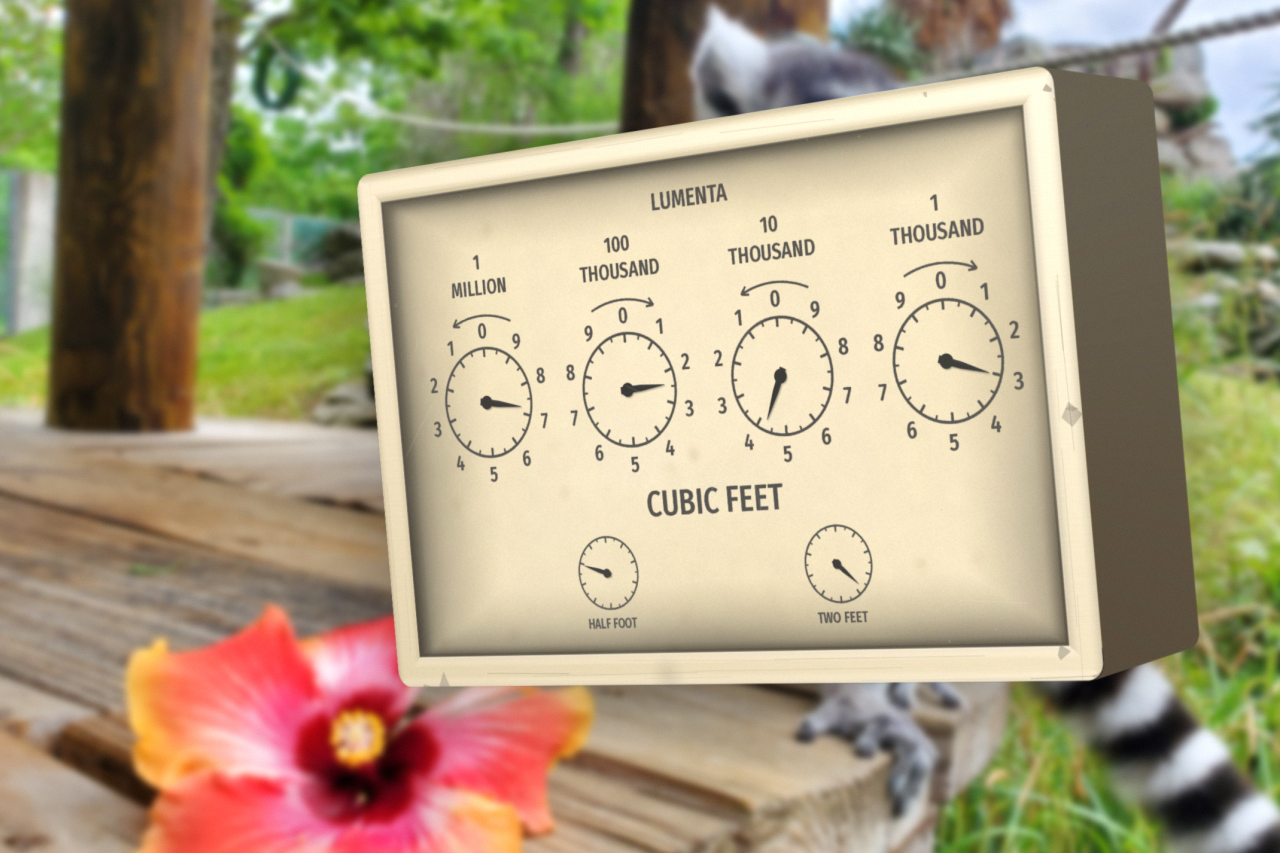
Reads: 724300; ft³
